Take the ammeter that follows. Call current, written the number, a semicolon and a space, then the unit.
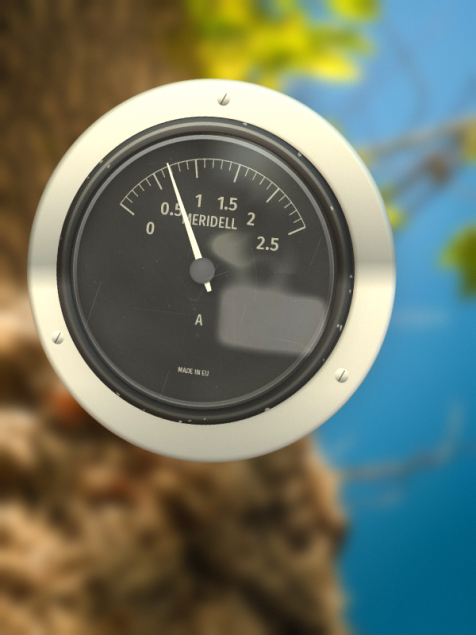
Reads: 0.7; A
